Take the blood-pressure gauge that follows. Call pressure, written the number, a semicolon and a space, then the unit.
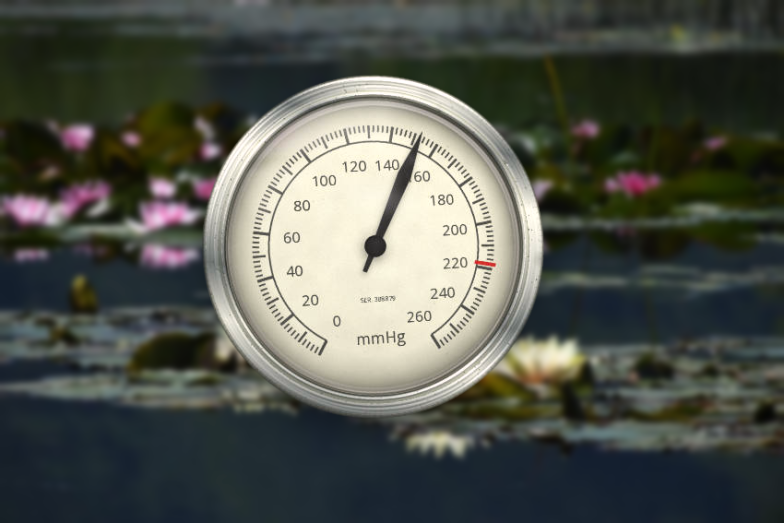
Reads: 152; mmHg
